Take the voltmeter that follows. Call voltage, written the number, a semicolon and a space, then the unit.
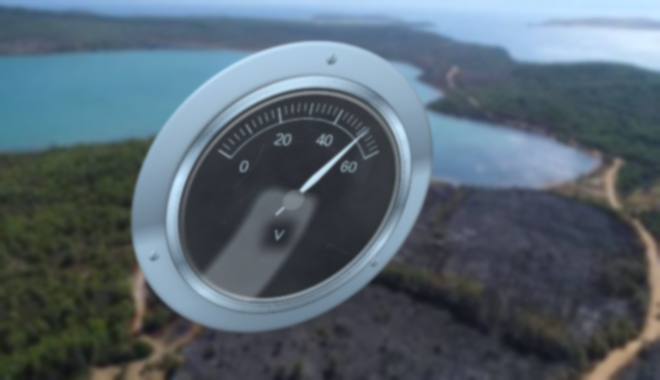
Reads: 50; V
